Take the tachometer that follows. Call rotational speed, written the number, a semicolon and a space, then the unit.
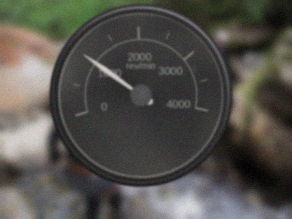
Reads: 1000; rpm
